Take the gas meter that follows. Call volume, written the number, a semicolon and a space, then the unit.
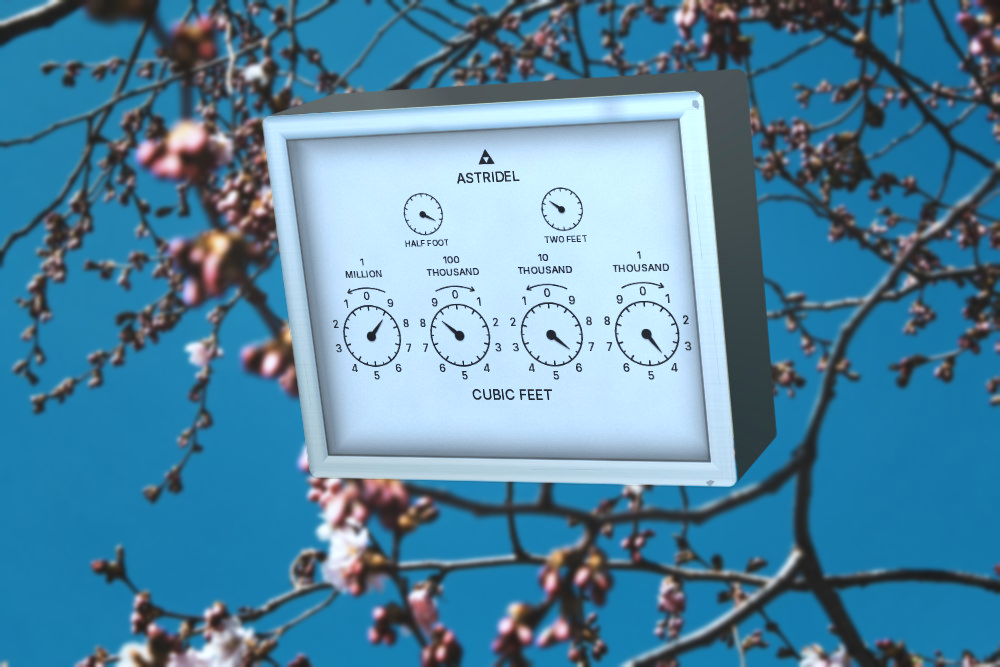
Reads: 886400; ft³
